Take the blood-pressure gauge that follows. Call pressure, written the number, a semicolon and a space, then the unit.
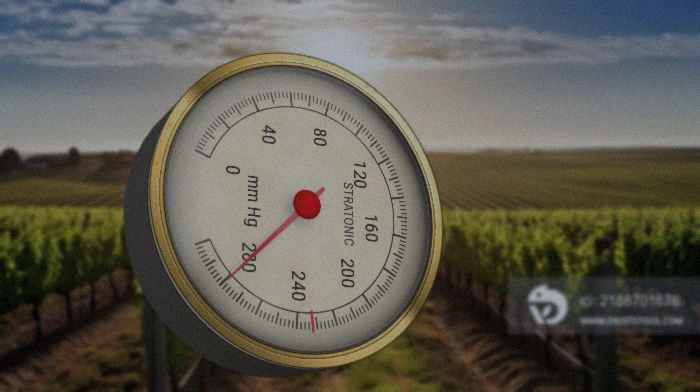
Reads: 280; mmHg
